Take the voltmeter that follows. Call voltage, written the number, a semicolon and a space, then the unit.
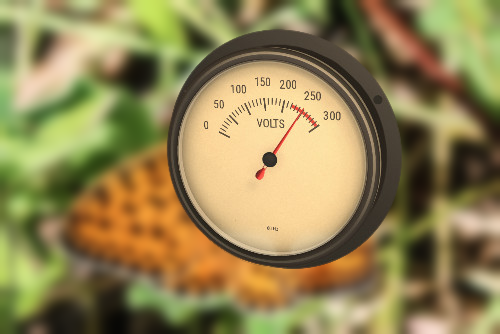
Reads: 250; V
